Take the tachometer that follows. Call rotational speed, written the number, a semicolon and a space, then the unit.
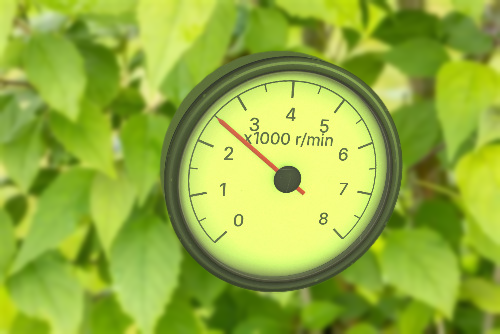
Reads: 2500; rpm
